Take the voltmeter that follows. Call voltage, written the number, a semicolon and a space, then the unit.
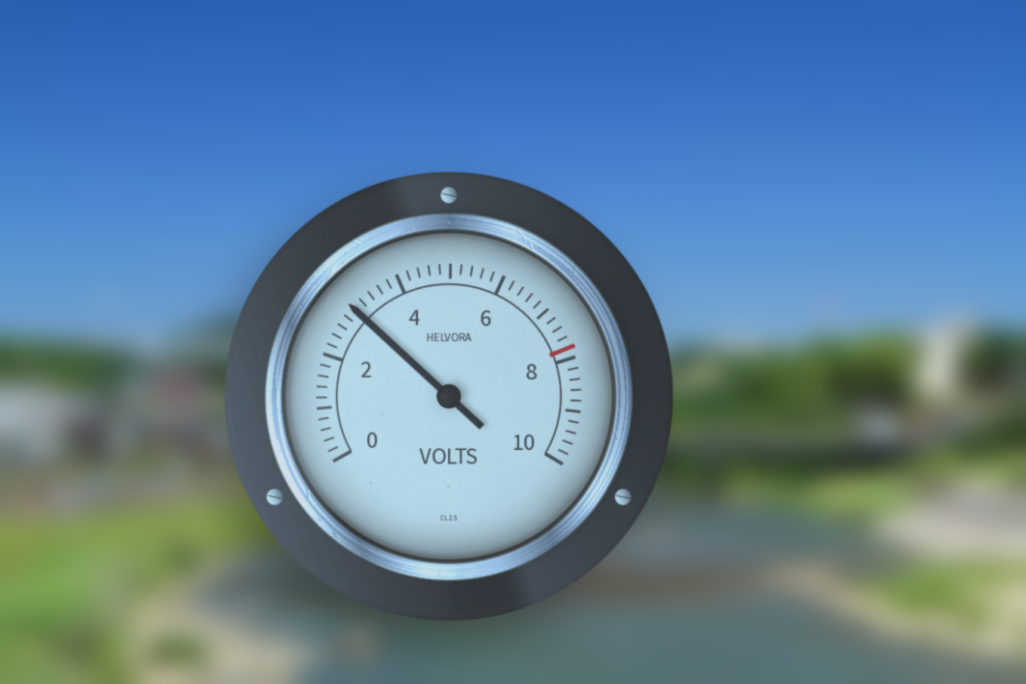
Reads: 3; V
